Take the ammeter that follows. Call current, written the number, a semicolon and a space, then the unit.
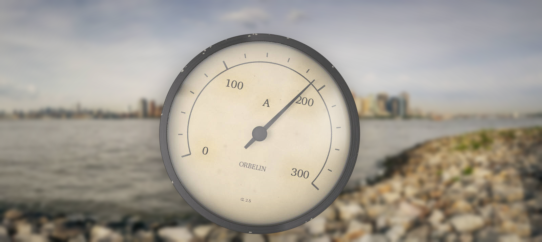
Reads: 190; A
